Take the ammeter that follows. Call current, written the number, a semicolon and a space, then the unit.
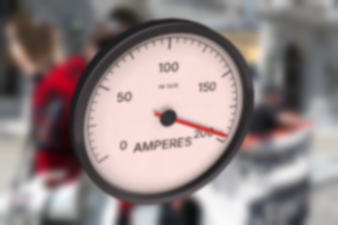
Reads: 195; A
